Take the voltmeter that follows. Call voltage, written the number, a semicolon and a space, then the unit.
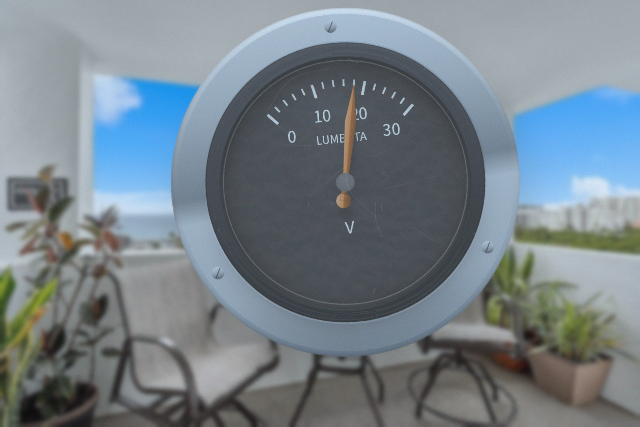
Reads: 18; V
